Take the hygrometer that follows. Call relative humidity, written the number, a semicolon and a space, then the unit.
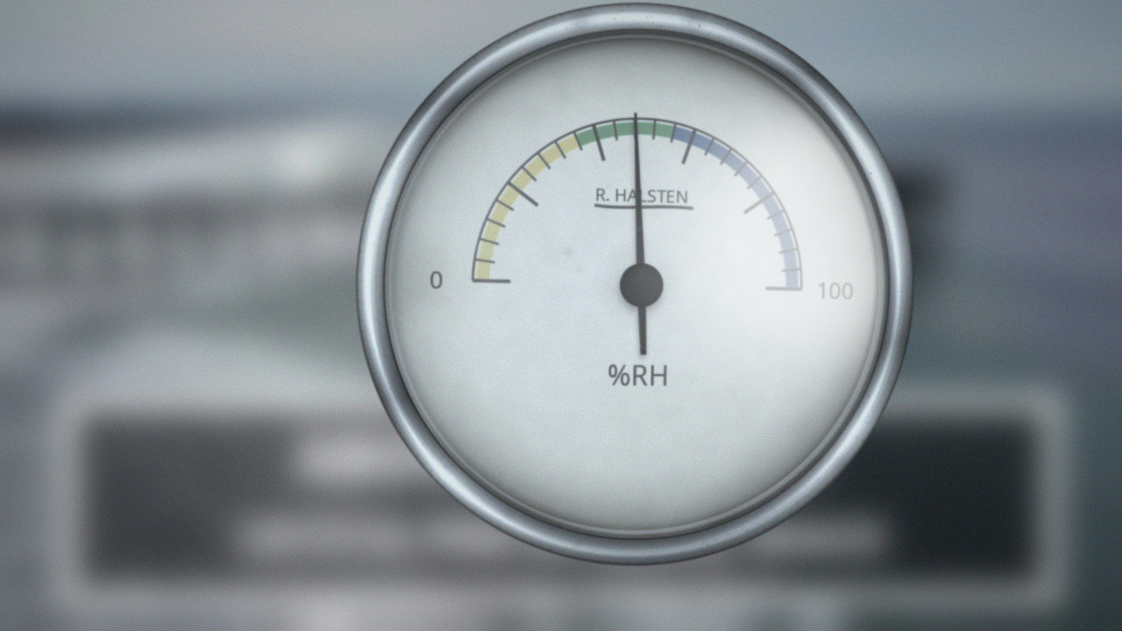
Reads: 48; %
